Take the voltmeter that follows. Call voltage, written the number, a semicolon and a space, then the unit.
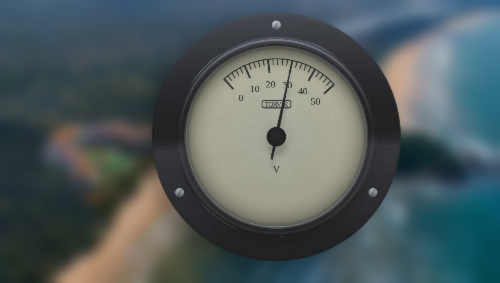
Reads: 30; V
